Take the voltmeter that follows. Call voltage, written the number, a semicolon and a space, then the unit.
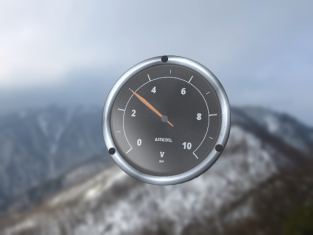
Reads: 3; V
